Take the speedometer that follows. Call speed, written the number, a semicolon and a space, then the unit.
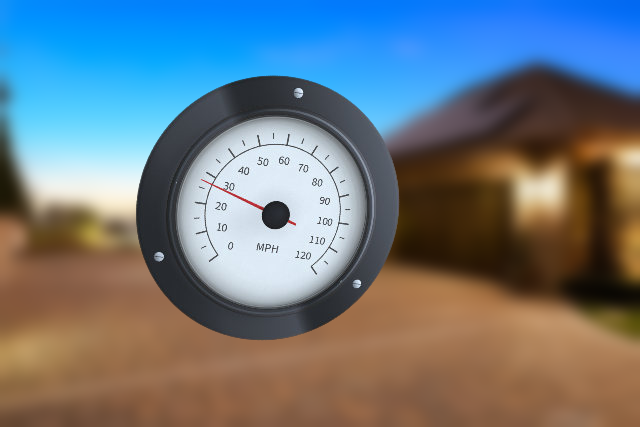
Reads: 27.5; mph
